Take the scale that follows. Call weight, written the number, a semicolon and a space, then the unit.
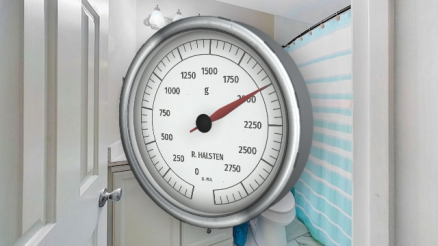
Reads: 2000; g
